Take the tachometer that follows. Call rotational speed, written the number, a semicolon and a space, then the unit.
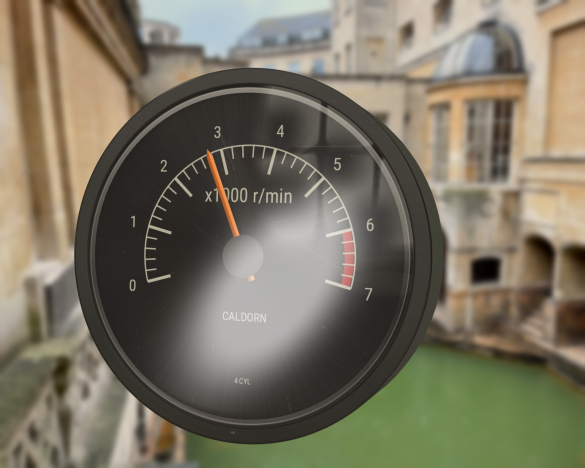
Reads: 2800; rpm
